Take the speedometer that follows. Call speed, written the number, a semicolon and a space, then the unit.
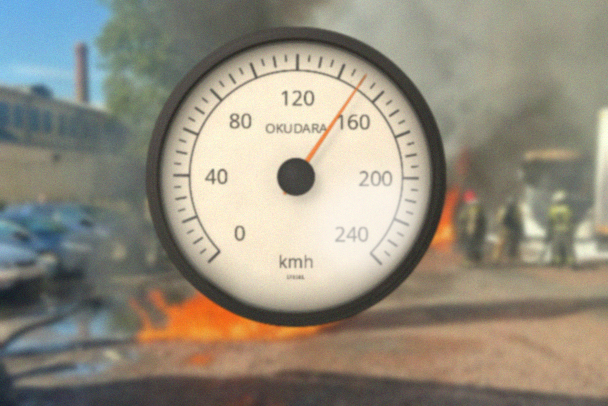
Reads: 150; km/h
